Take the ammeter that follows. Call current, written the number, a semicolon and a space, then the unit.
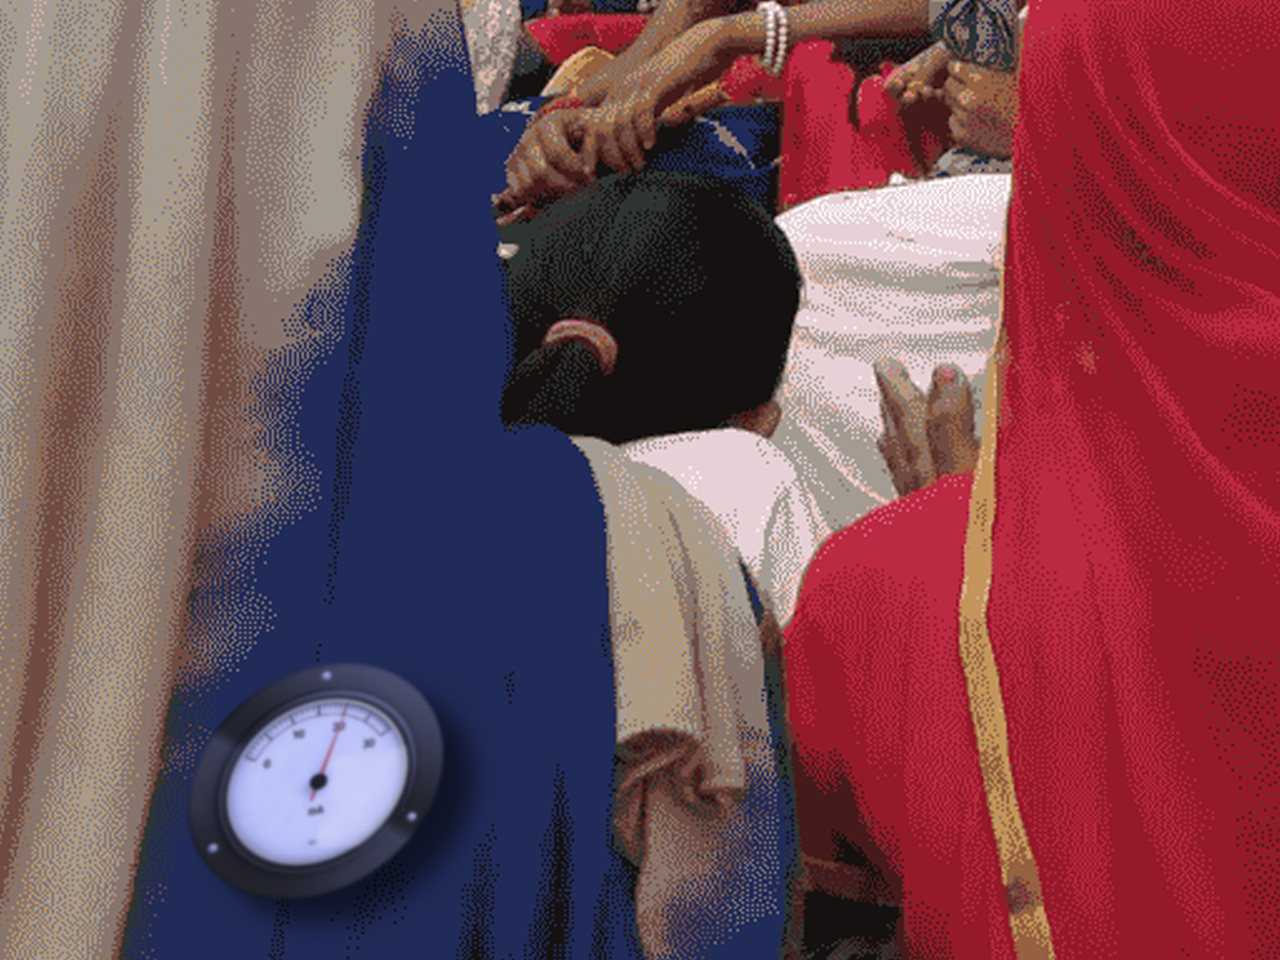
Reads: 20; mA
